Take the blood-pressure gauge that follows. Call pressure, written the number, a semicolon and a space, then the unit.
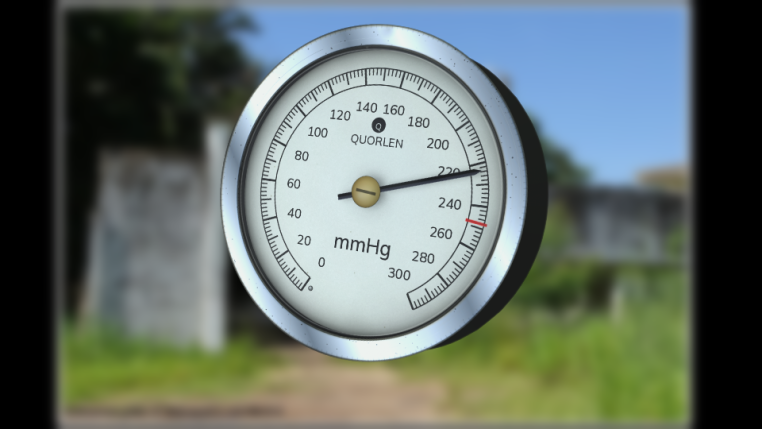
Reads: 224; mmHg
